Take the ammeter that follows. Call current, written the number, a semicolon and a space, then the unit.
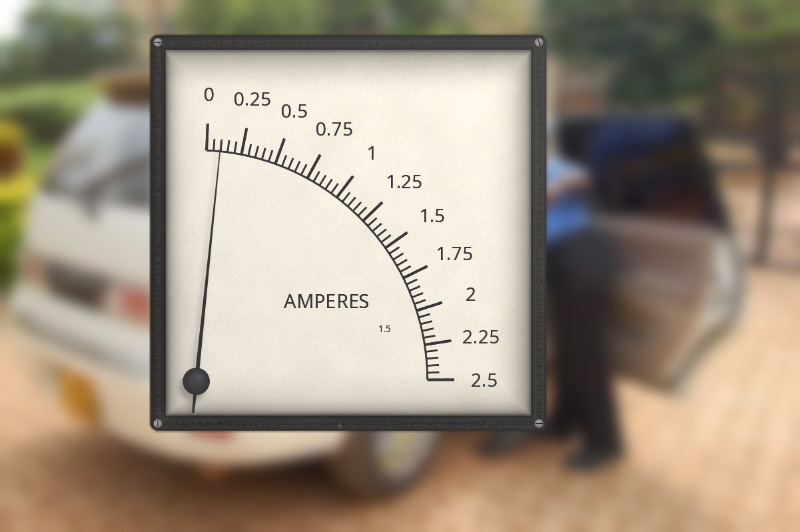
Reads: 0.1; A
